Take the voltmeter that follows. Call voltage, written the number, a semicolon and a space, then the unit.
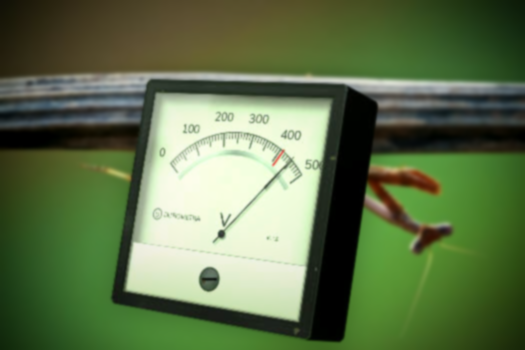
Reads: 450; V
